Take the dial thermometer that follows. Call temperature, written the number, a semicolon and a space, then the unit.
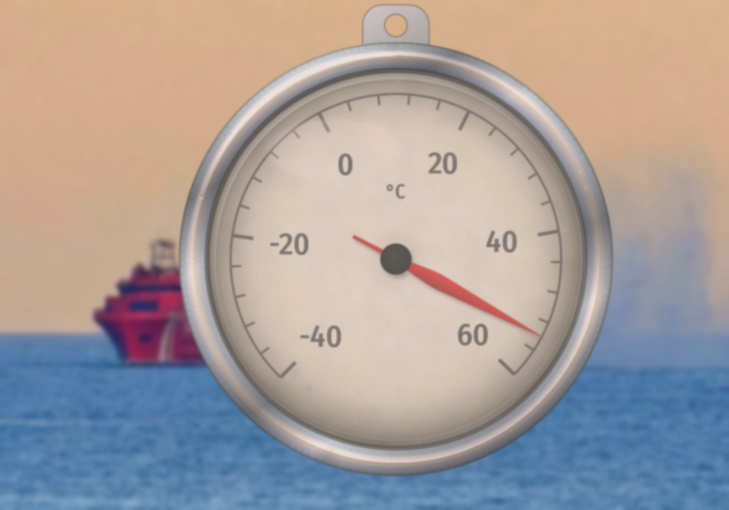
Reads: 54; °C
